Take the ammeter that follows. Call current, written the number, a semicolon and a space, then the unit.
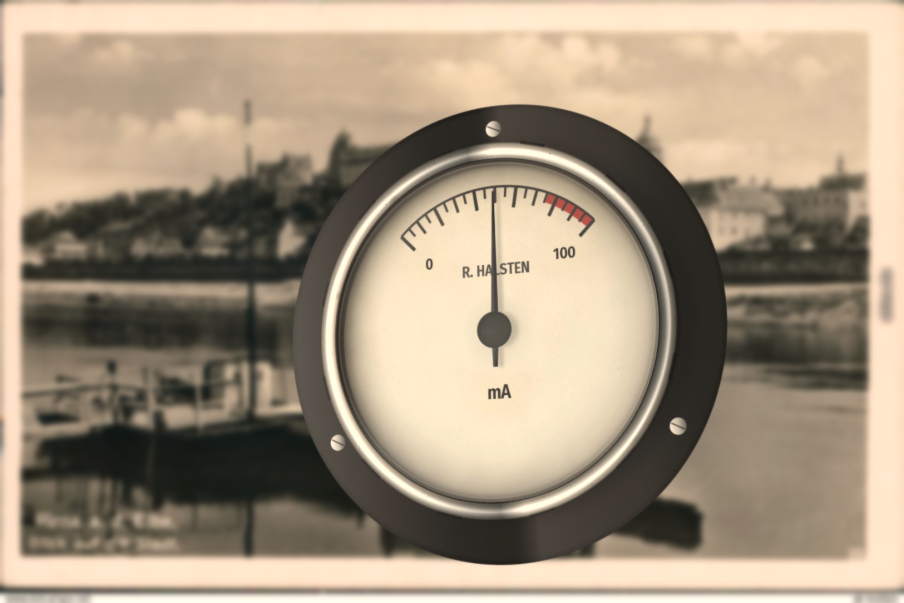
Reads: 50; mA
